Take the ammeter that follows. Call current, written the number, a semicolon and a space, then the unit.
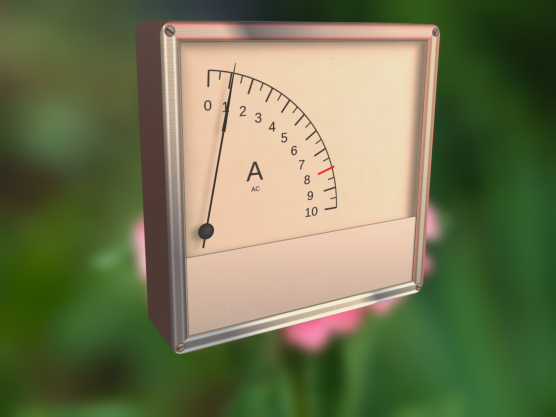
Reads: 1; A
